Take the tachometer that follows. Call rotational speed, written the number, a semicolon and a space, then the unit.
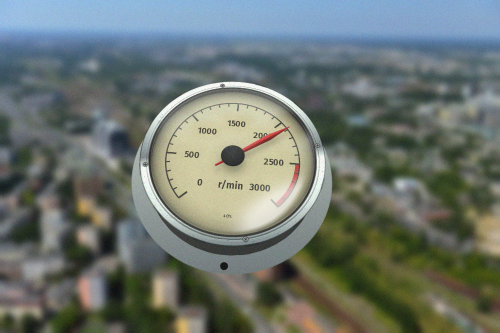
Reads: 2100; rpm
